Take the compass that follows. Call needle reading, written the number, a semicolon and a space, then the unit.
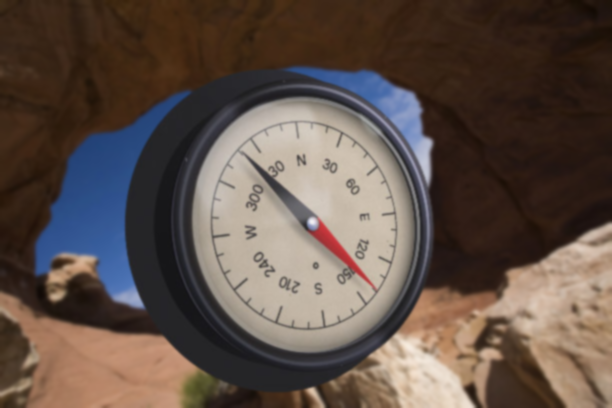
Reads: 140; °
